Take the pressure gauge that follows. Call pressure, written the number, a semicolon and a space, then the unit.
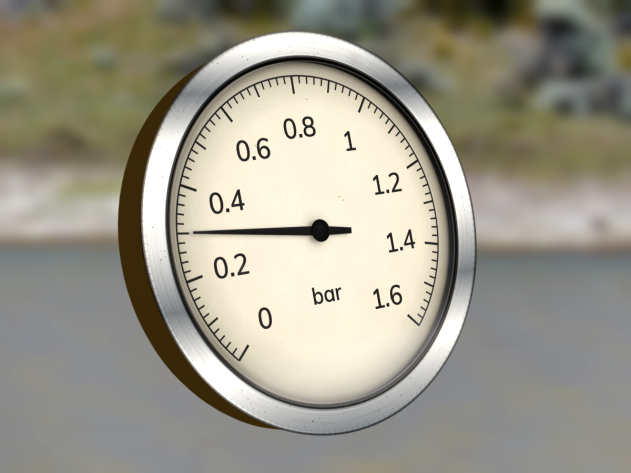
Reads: 0.3; bar
